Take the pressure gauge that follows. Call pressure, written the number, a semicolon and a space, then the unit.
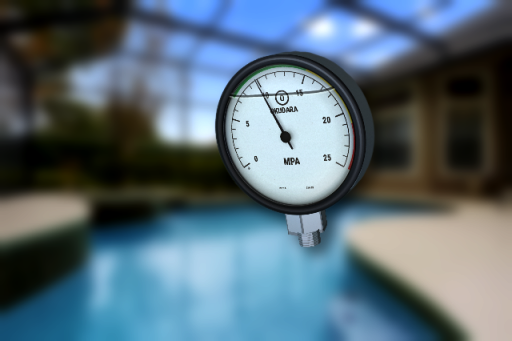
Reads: 10; MPa
